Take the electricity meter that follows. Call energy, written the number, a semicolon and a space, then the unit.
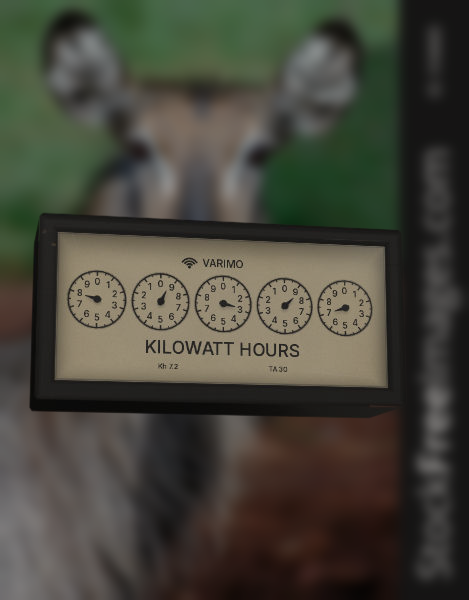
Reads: 79287; kWh
